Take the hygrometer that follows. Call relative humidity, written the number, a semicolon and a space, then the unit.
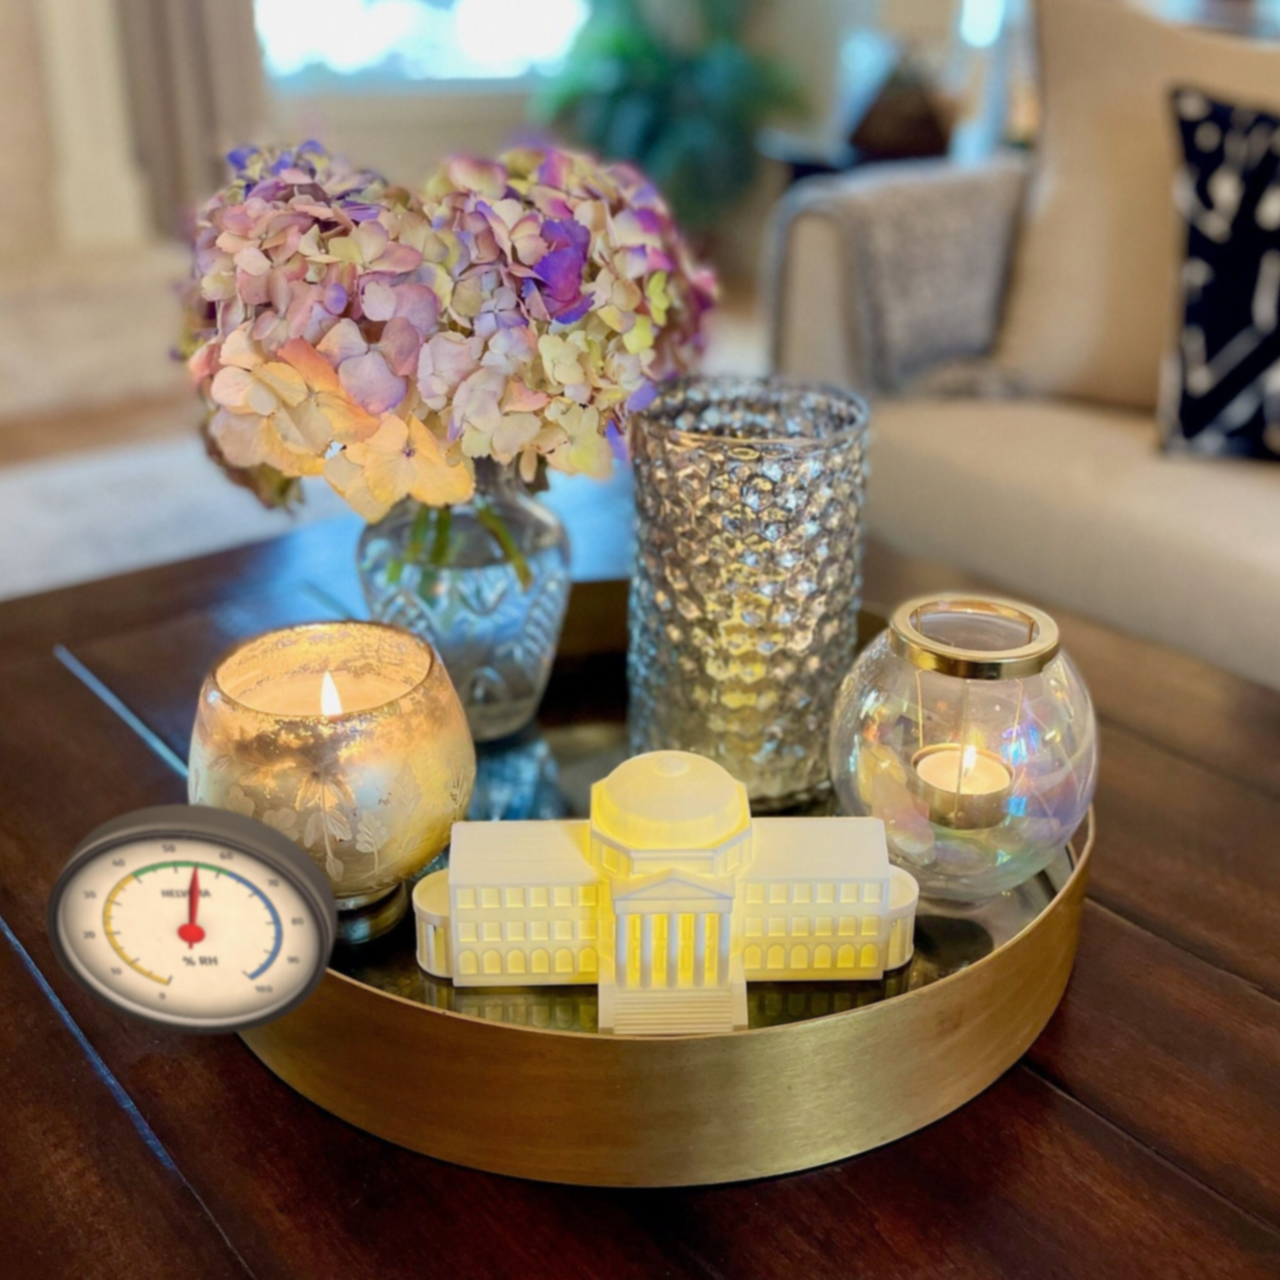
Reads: 55; %
